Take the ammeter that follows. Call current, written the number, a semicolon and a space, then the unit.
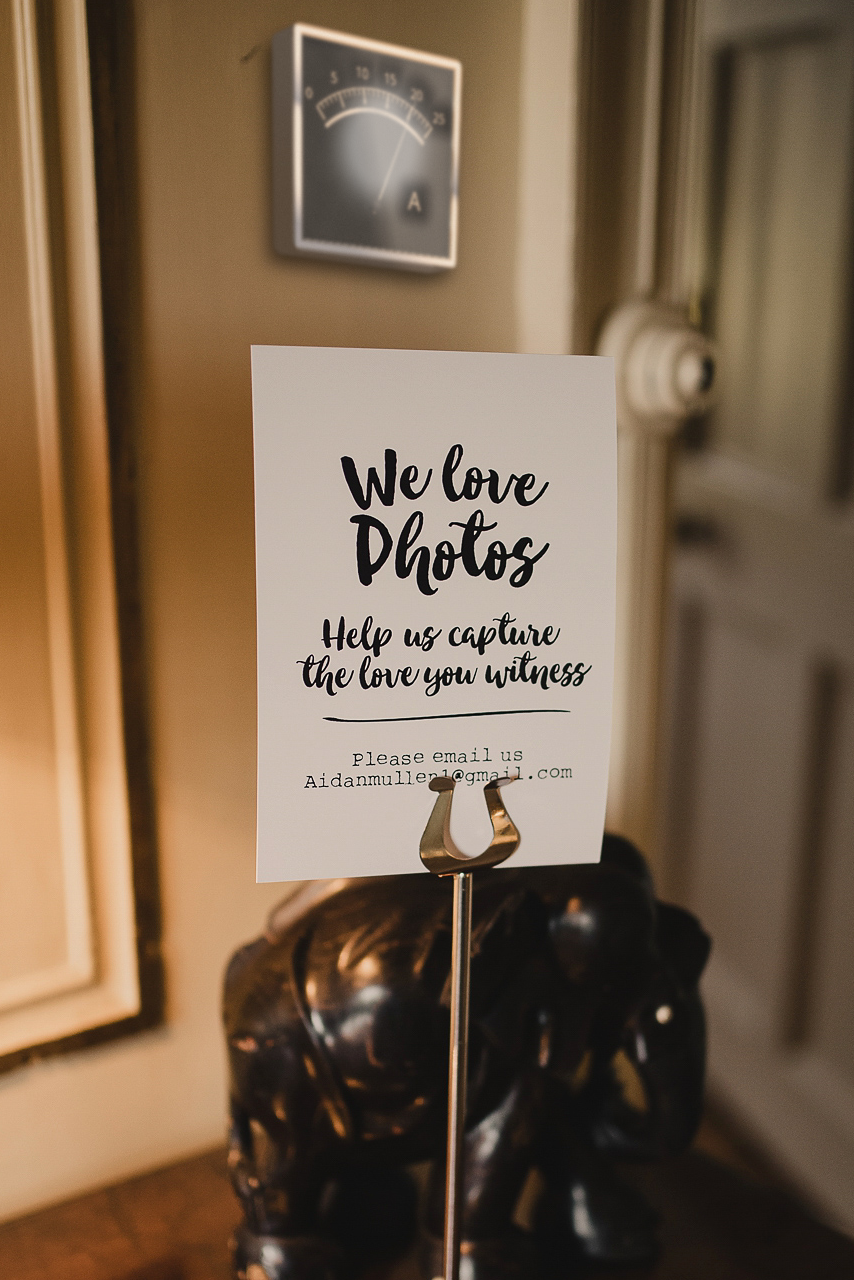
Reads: 20; A
